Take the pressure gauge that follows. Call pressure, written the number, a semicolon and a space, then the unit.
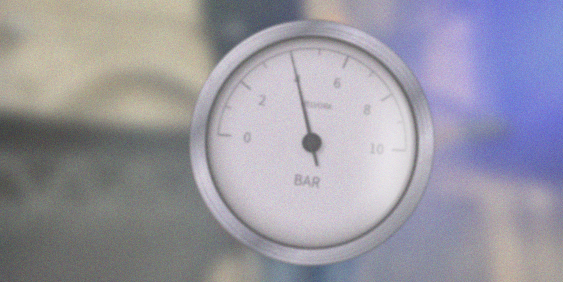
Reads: 4; bar
